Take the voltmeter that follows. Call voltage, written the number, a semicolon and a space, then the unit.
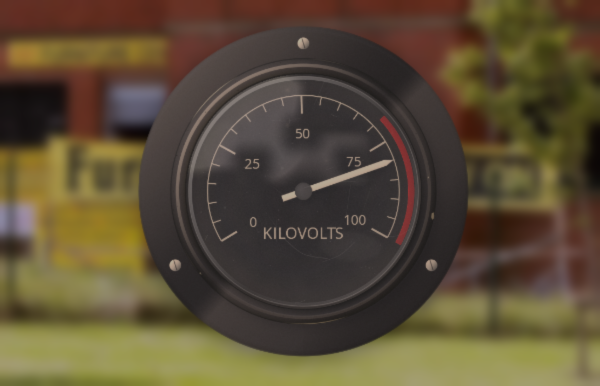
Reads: 80; kV
